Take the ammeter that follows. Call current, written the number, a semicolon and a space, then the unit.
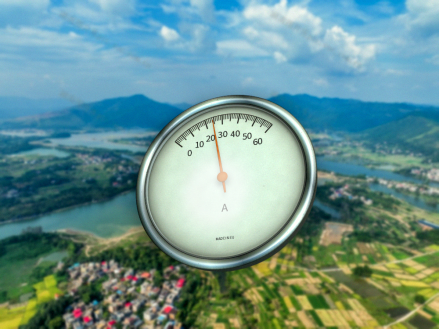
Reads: 25; A
